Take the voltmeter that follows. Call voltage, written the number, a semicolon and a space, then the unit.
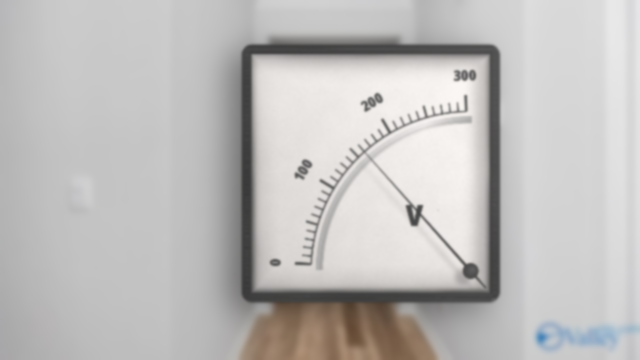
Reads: 160; V
